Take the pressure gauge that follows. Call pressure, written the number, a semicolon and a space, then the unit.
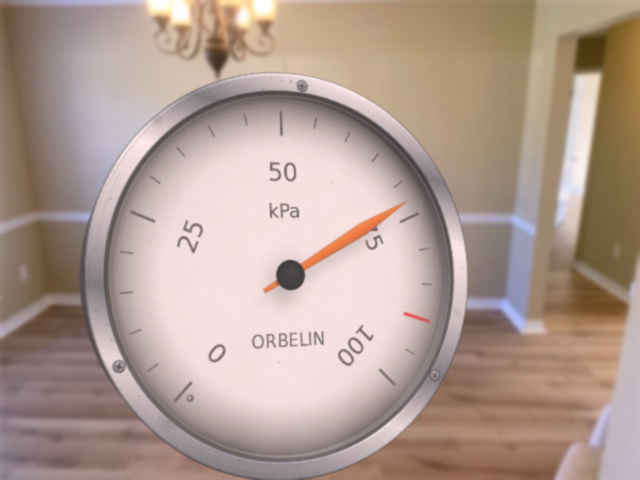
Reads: 72.5; kPa
